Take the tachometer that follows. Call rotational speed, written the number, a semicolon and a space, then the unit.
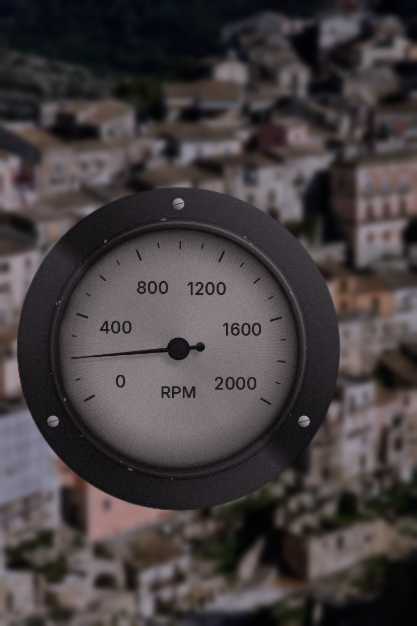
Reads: 200; rpm
